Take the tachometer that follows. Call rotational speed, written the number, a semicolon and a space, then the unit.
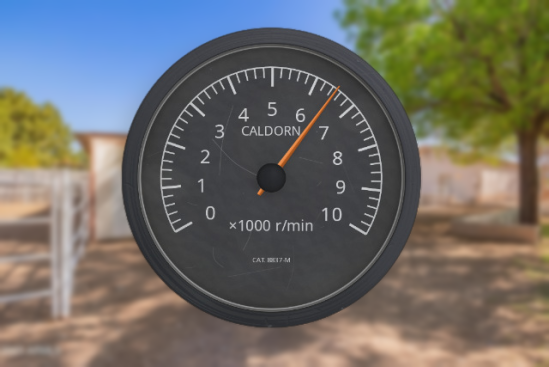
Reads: 6500; rpm
